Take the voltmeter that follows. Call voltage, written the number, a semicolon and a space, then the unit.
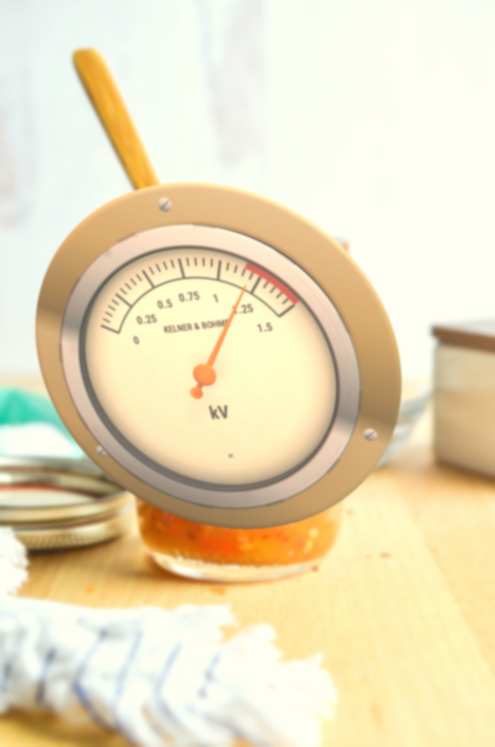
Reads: 1.2; kV
